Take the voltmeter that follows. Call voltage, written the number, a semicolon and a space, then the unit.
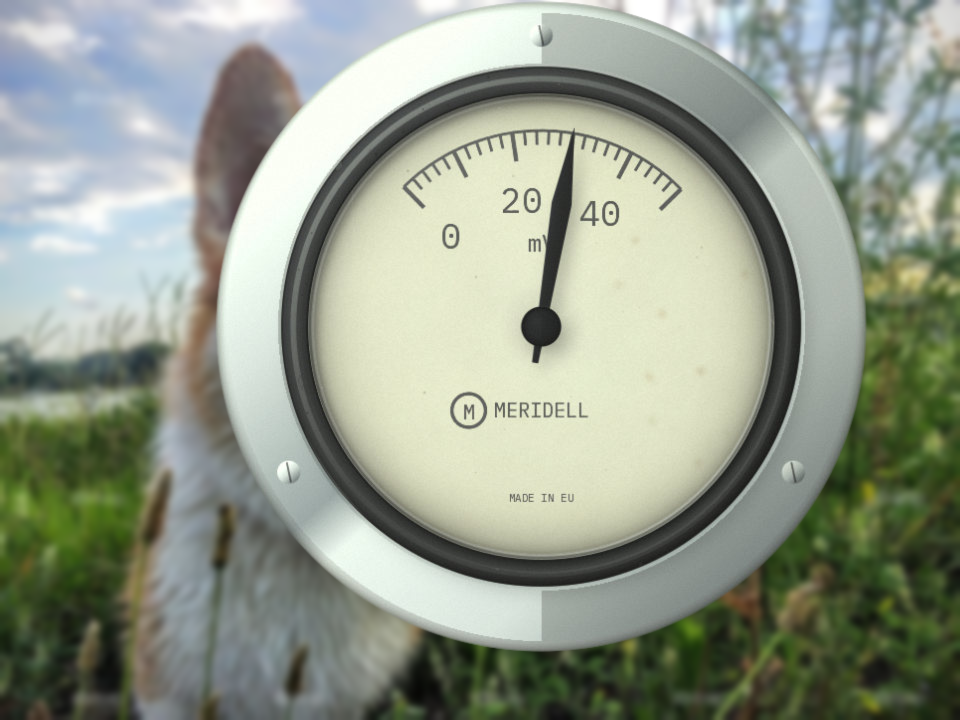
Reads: 30; mV
